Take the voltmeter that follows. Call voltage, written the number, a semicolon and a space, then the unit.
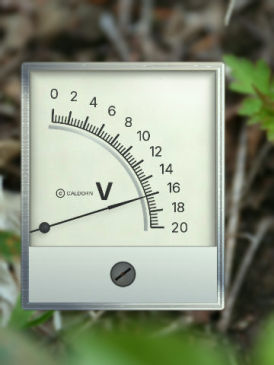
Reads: 16; V
